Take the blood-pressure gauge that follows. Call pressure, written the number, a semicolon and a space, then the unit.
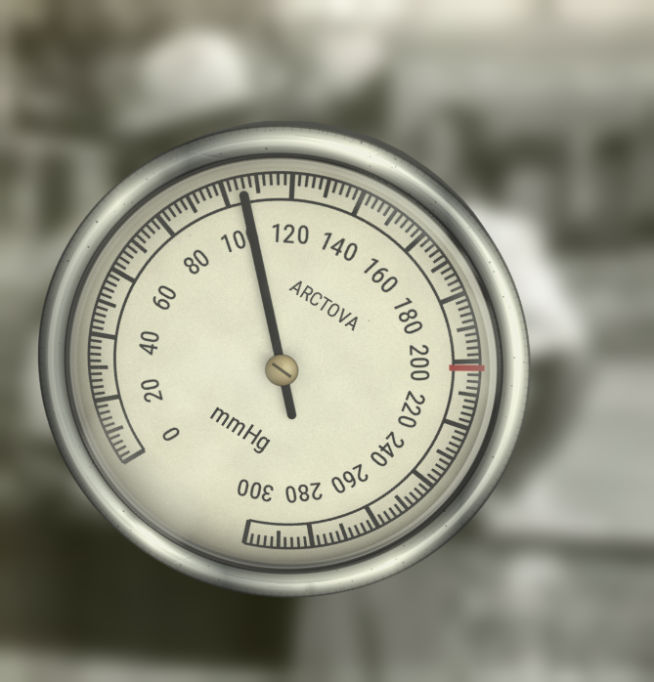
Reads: 106; mmHg
